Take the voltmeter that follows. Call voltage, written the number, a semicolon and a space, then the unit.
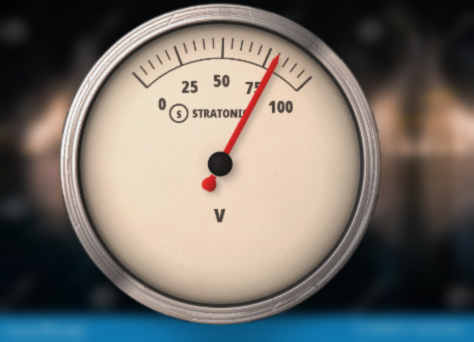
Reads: 80; V
